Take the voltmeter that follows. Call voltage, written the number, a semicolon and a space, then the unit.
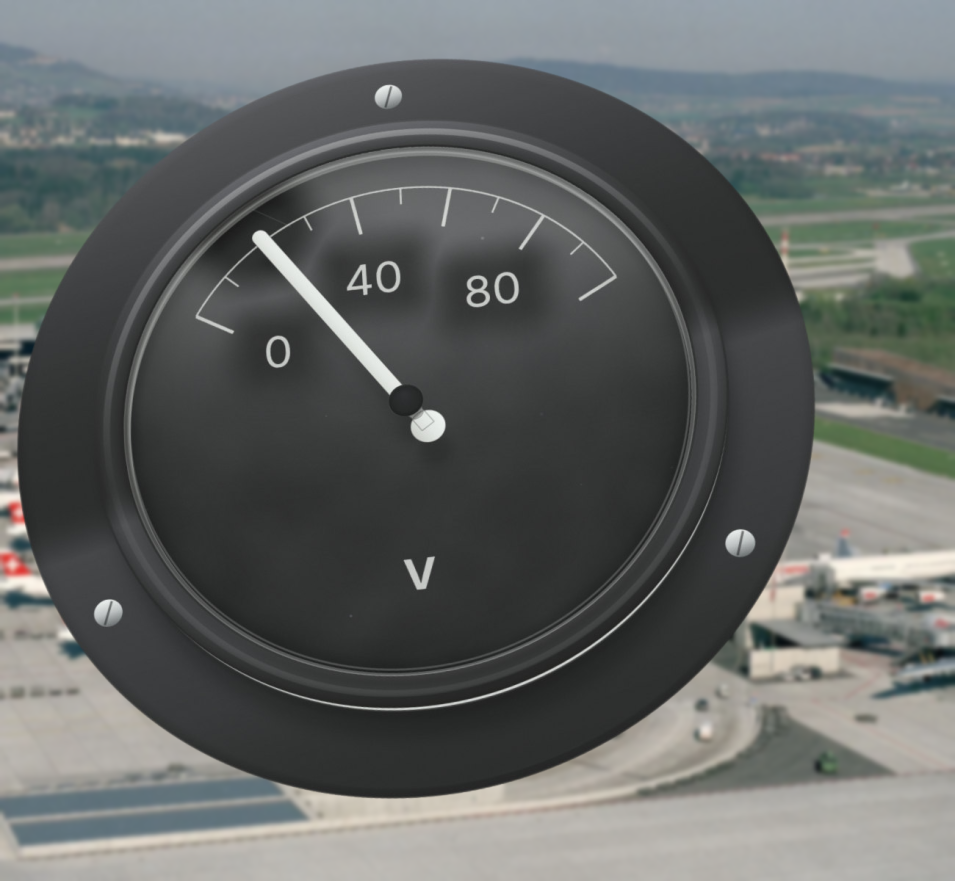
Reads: 20; V
